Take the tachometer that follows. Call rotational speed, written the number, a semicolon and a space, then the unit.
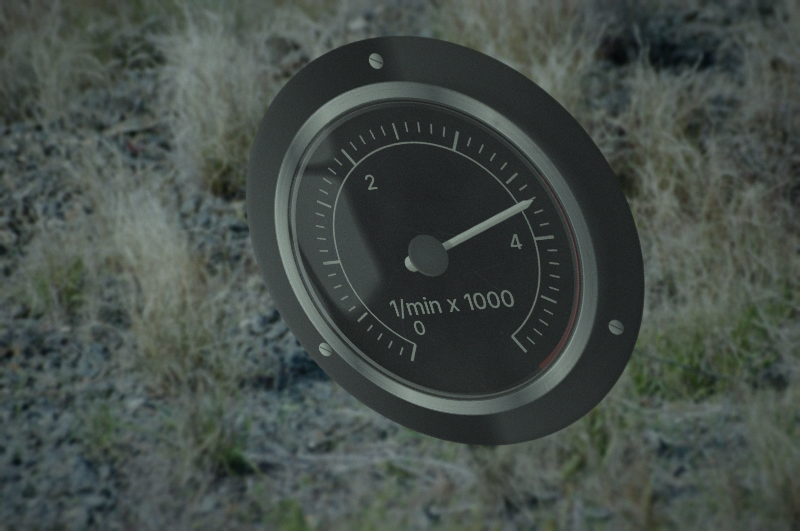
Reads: 3700; rpm
